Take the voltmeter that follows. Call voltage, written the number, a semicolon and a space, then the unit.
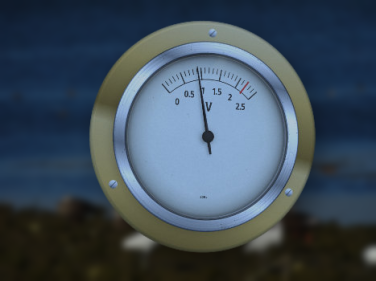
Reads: 0.9; V
